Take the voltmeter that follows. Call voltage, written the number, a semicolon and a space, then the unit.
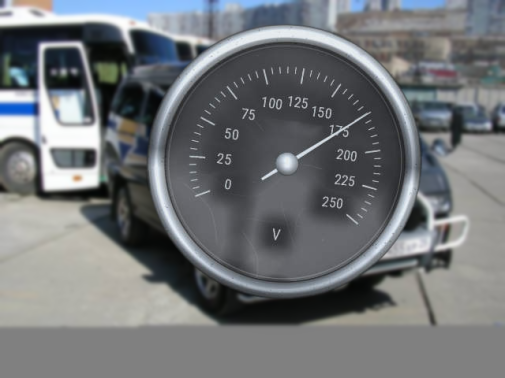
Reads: 175; V
